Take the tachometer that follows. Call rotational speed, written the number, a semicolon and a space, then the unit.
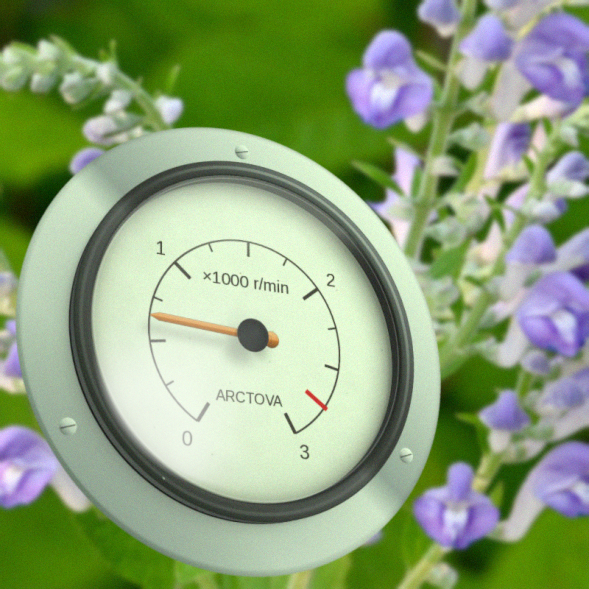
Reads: 625; rpm
